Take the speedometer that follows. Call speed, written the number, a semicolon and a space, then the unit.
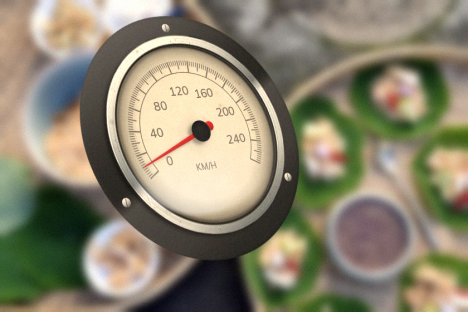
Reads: 10; km/h
